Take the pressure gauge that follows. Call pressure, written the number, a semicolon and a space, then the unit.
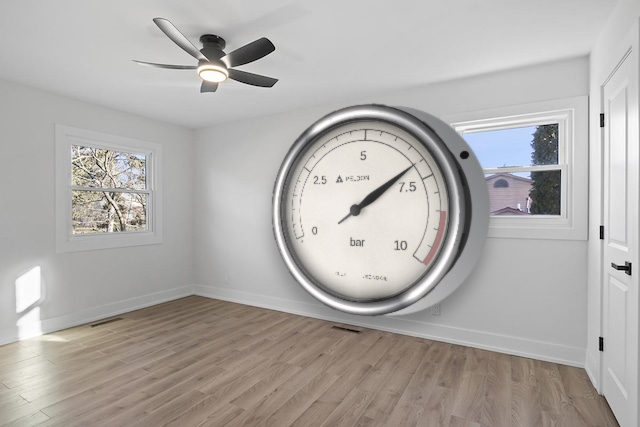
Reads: 7; bar
